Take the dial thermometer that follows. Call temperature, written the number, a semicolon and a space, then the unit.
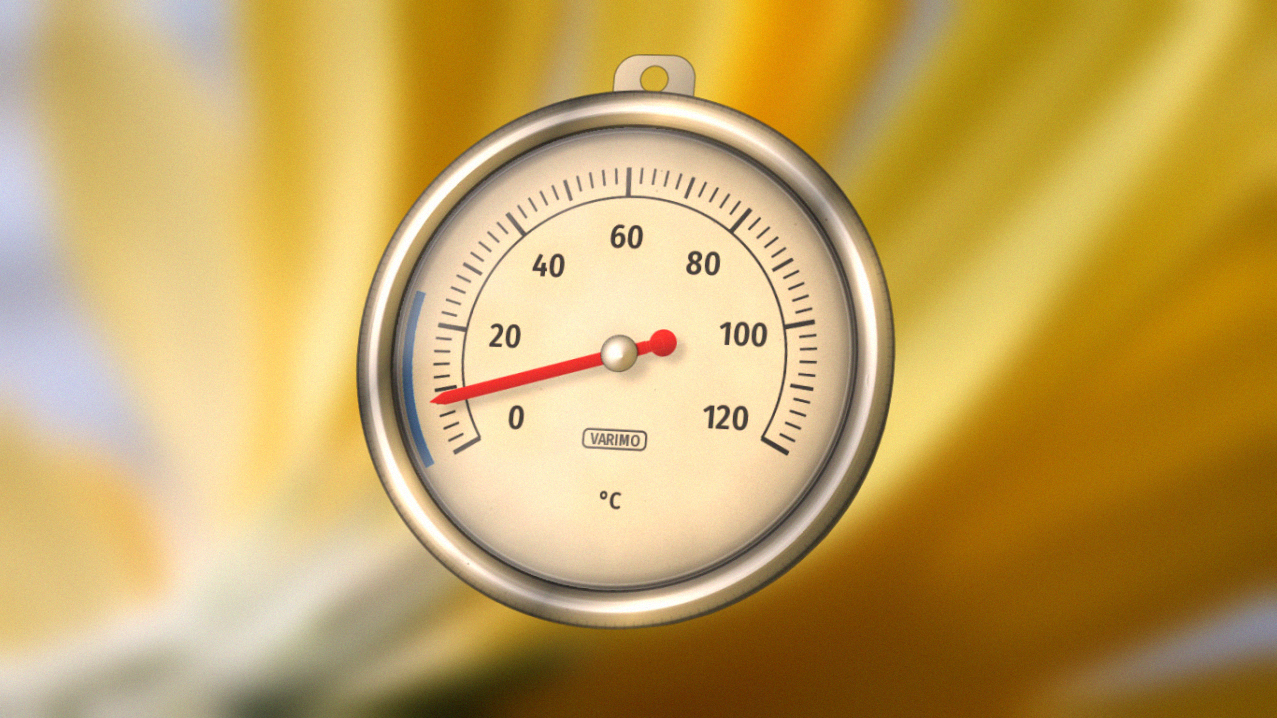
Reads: 8; °C
